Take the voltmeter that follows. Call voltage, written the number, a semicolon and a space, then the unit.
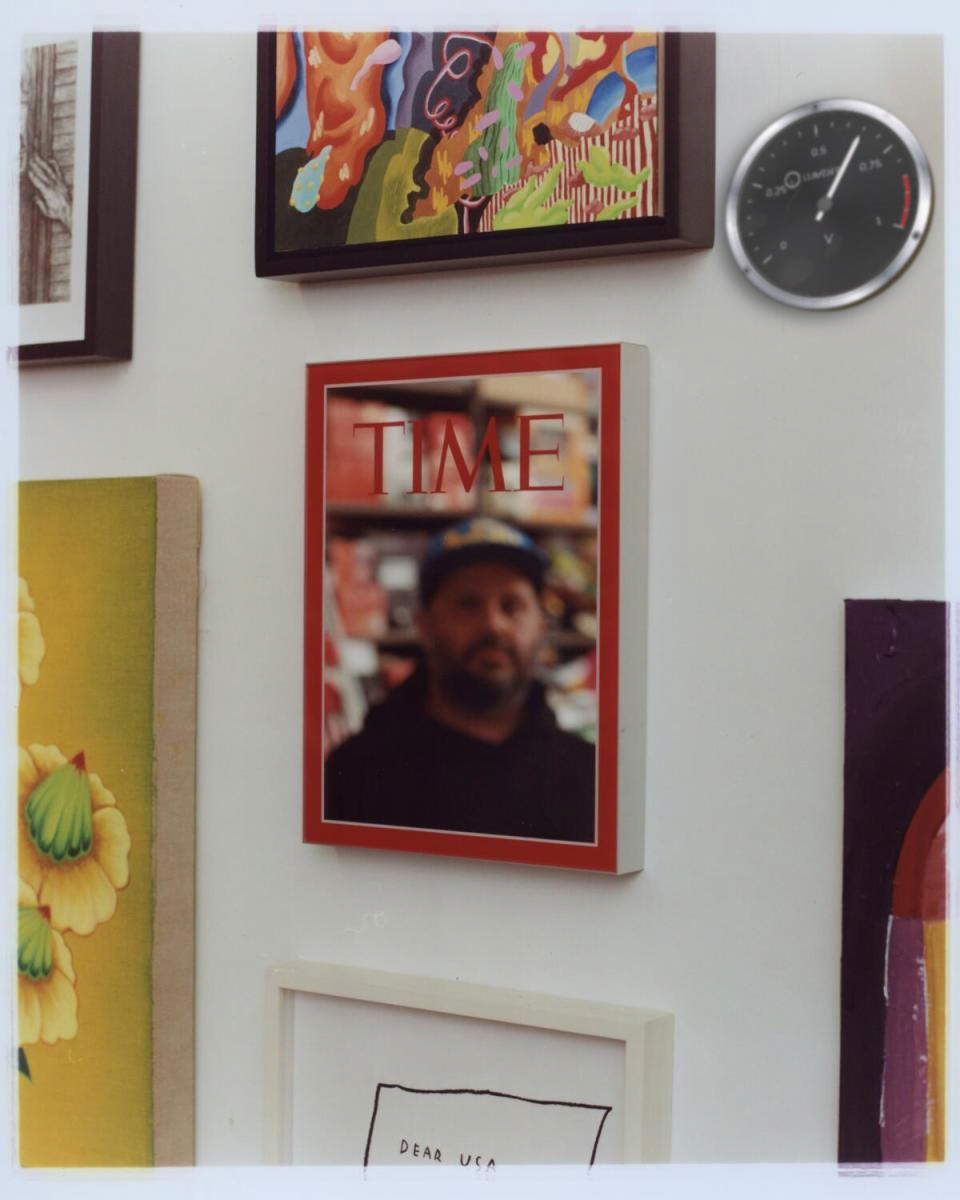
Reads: 0.65; V
